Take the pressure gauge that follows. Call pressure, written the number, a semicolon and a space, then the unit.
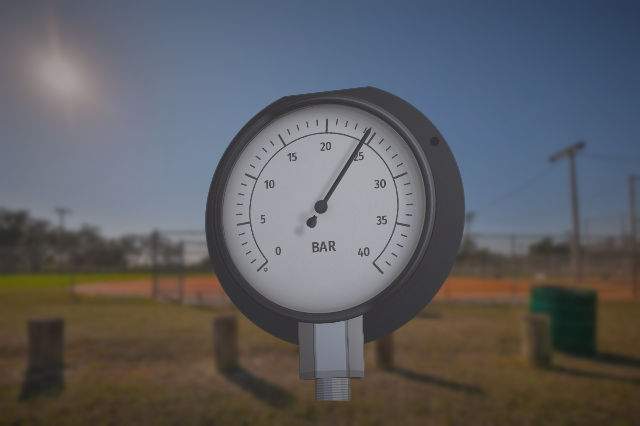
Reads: 24.5; bar
